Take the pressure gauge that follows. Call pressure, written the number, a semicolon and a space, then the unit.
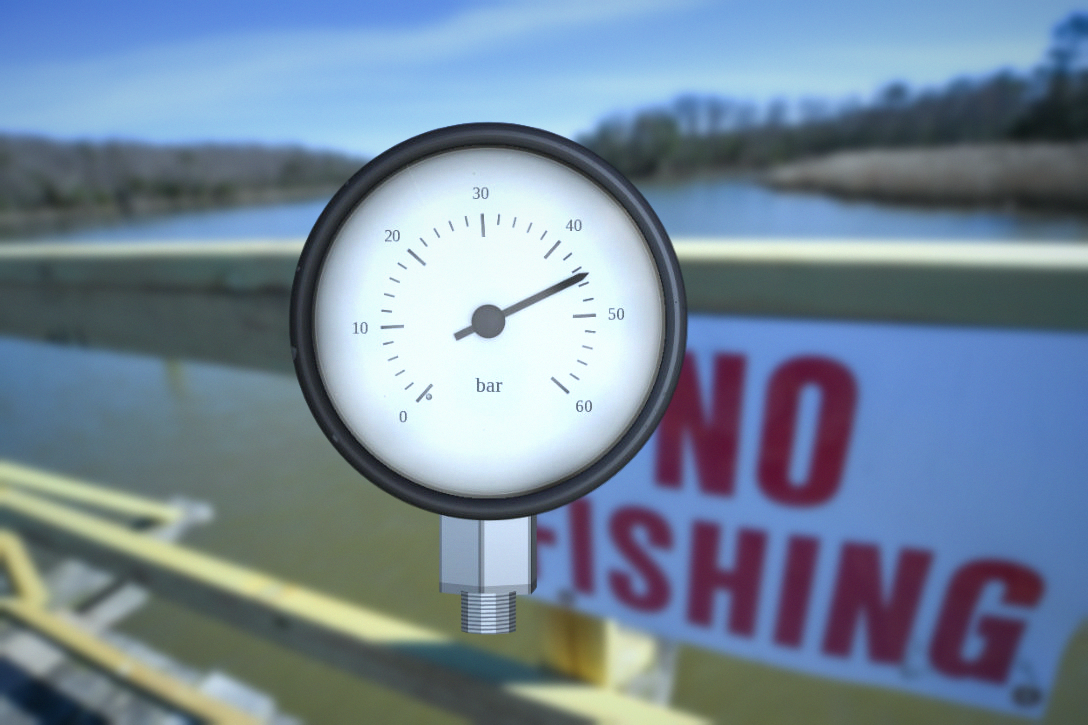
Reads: 45; bar
